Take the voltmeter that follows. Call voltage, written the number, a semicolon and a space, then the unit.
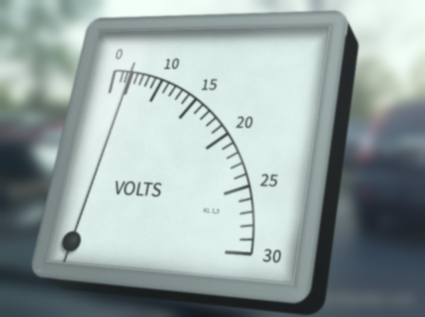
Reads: 5; V
